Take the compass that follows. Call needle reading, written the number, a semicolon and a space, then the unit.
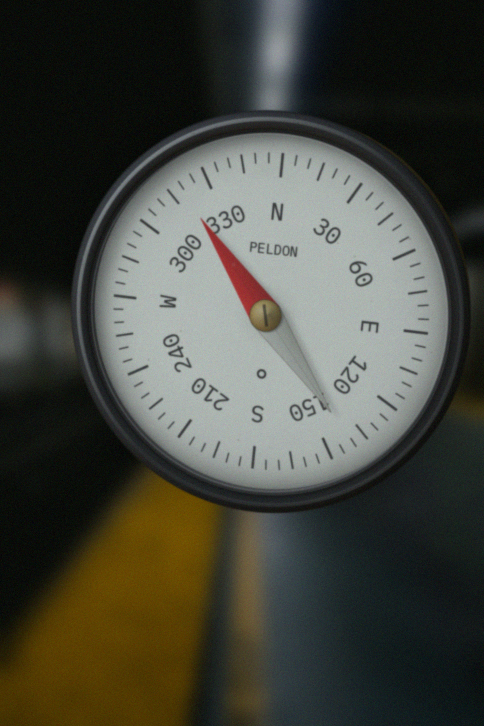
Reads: 320; °
